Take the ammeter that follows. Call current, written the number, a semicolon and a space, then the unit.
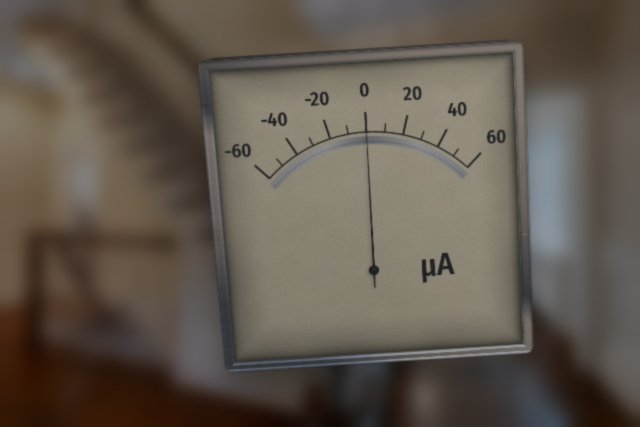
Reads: 0; µA
